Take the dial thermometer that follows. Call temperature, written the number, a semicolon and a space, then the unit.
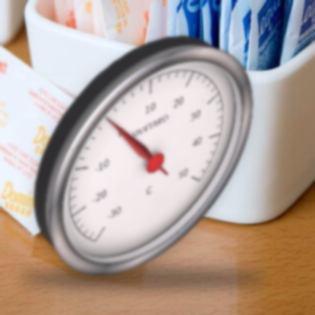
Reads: 0; °C
